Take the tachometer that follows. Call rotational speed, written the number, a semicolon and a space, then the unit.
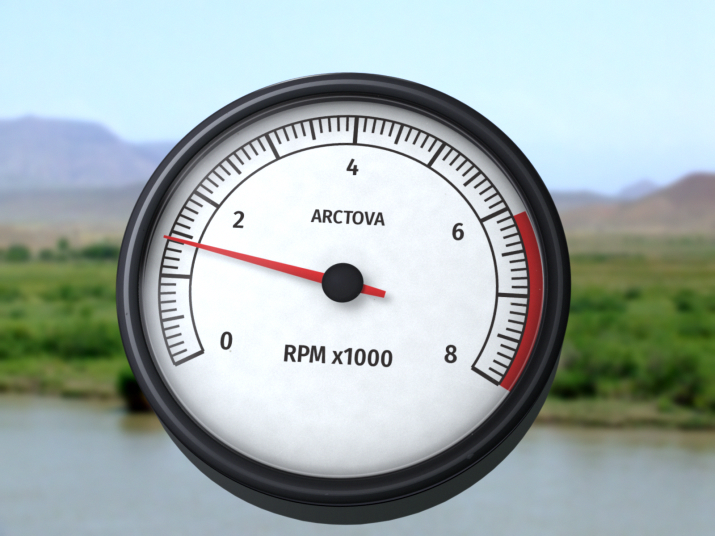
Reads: 1400; rpm
